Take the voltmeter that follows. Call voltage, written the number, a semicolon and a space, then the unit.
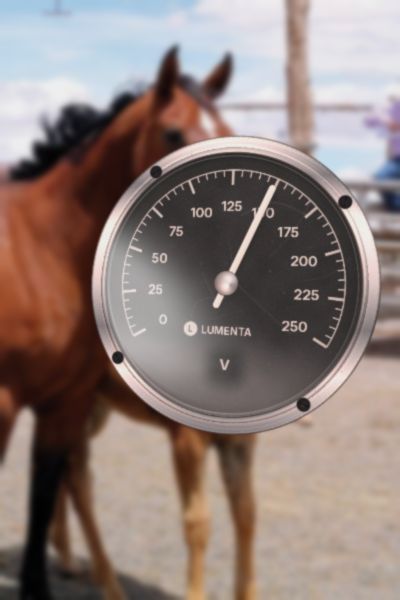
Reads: 150; V
